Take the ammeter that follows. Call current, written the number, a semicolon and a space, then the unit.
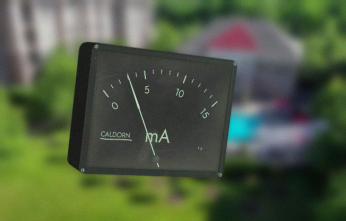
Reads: 3; mA
